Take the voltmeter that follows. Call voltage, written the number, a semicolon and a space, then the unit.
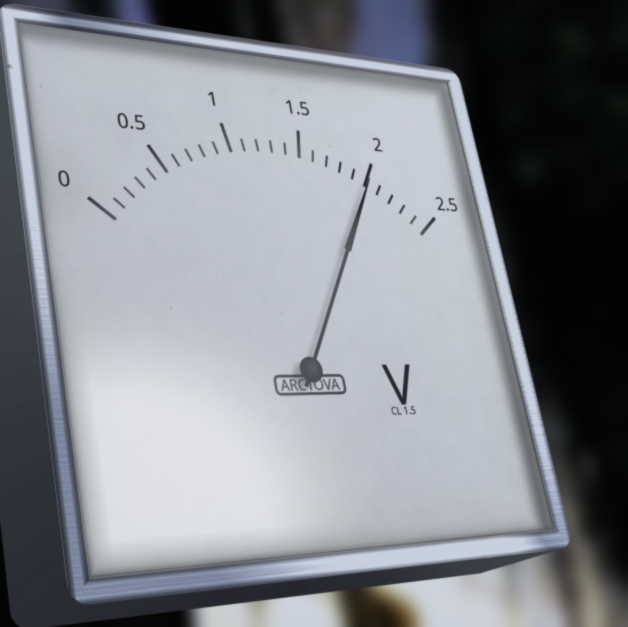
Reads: 2; V
